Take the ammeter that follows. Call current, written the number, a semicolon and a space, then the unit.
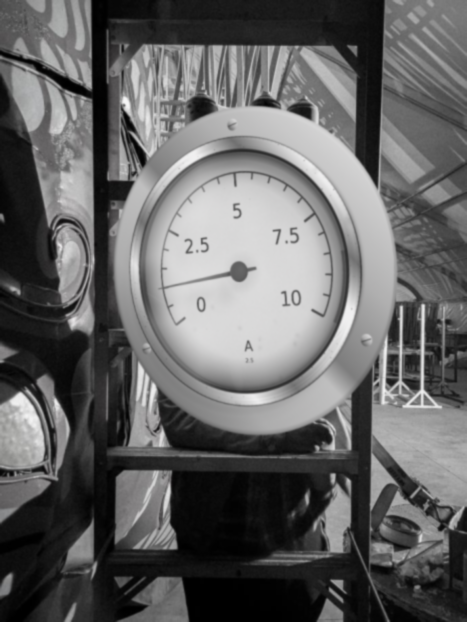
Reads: 1; A
